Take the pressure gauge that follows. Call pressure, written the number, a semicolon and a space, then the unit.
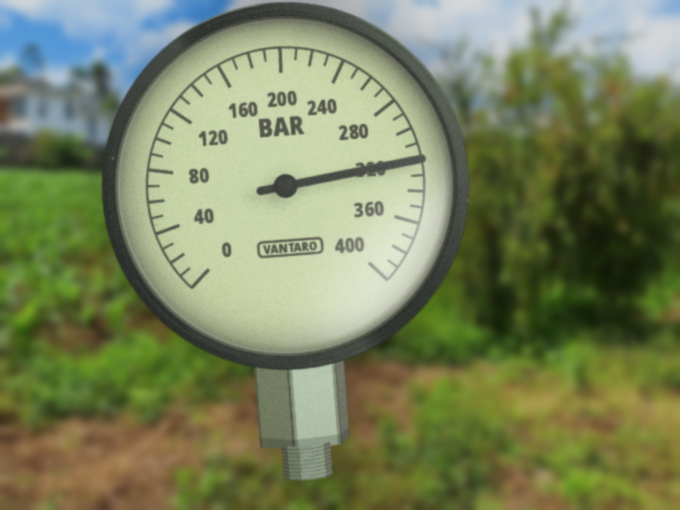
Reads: 320; bar
